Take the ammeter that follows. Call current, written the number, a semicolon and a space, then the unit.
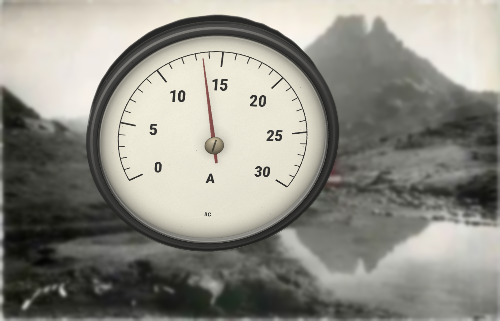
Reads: 13.5; A
